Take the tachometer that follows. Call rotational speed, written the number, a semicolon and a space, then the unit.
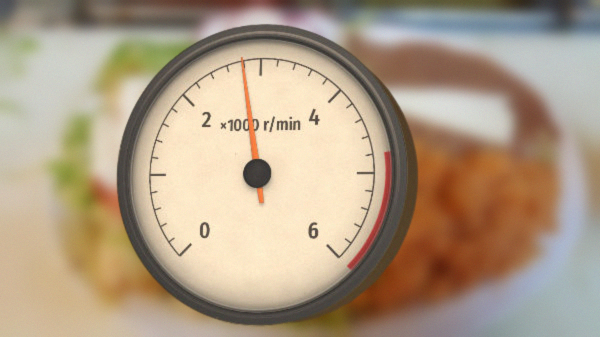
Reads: 2800; rpm
